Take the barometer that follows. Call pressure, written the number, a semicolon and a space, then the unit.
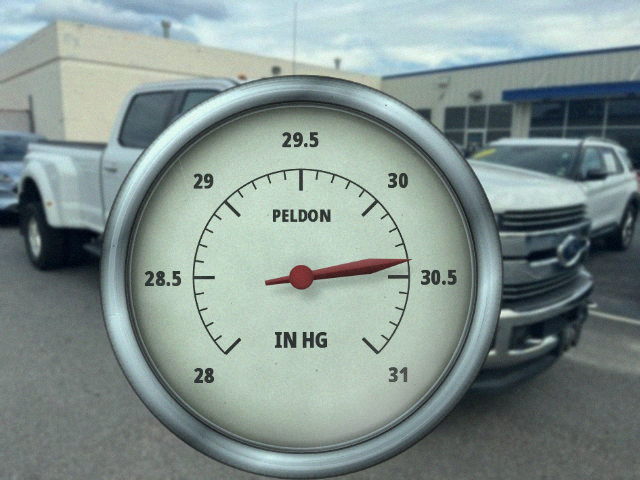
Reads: 30.4; inHg
